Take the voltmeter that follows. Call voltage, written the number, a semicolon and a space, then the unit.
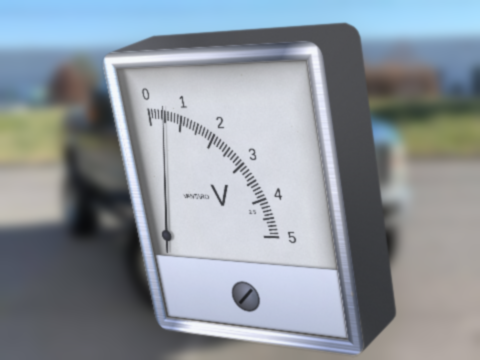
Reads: 0.5; V
